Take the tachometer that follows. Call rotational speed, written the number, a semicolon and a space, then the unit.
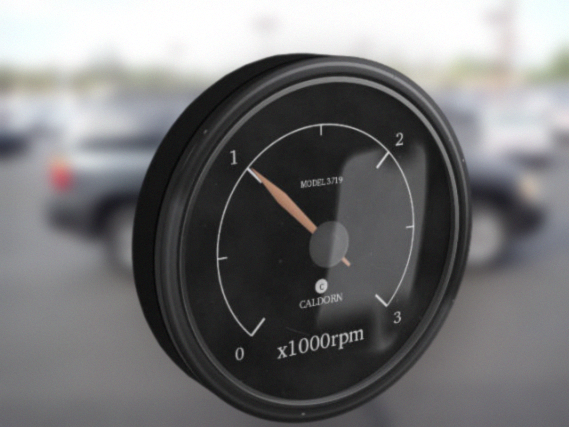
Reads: 1000; rpm
